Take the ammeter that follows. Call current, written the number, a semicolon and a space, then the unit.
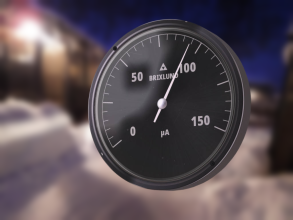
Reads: 95; µA
